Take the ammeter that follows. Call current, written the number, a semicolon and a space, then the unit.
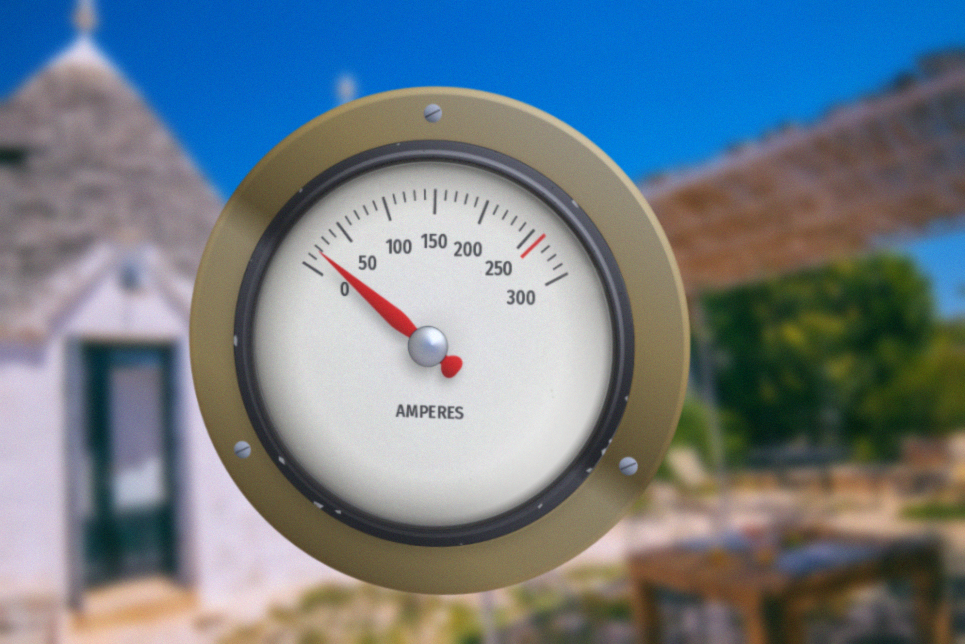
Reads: 20; A
